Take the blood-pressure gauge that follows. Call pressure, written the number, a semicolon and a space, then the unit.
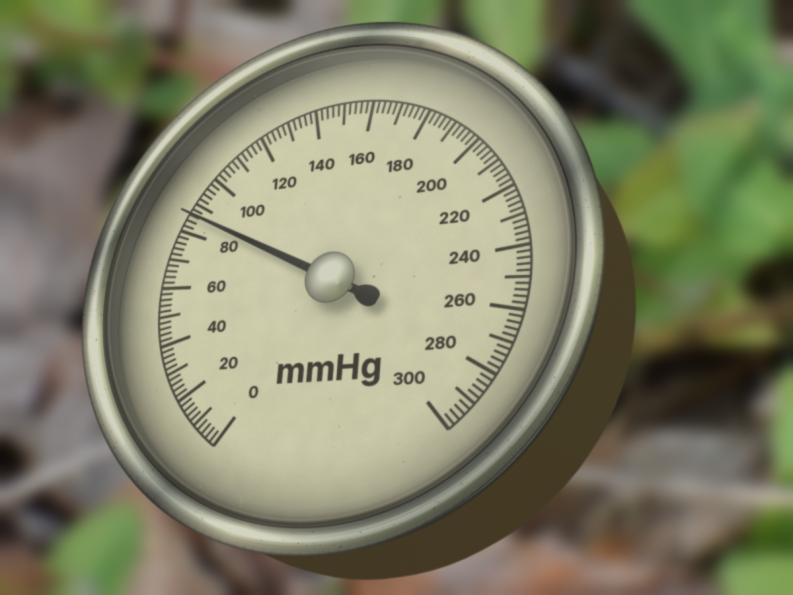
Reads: 86; mmHg
